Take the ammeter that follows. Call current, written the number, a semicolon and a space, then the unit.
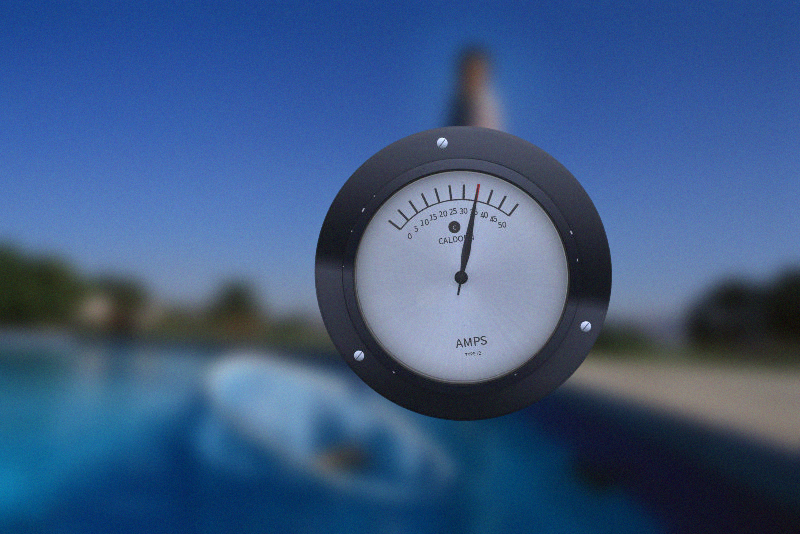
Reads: 35; A
